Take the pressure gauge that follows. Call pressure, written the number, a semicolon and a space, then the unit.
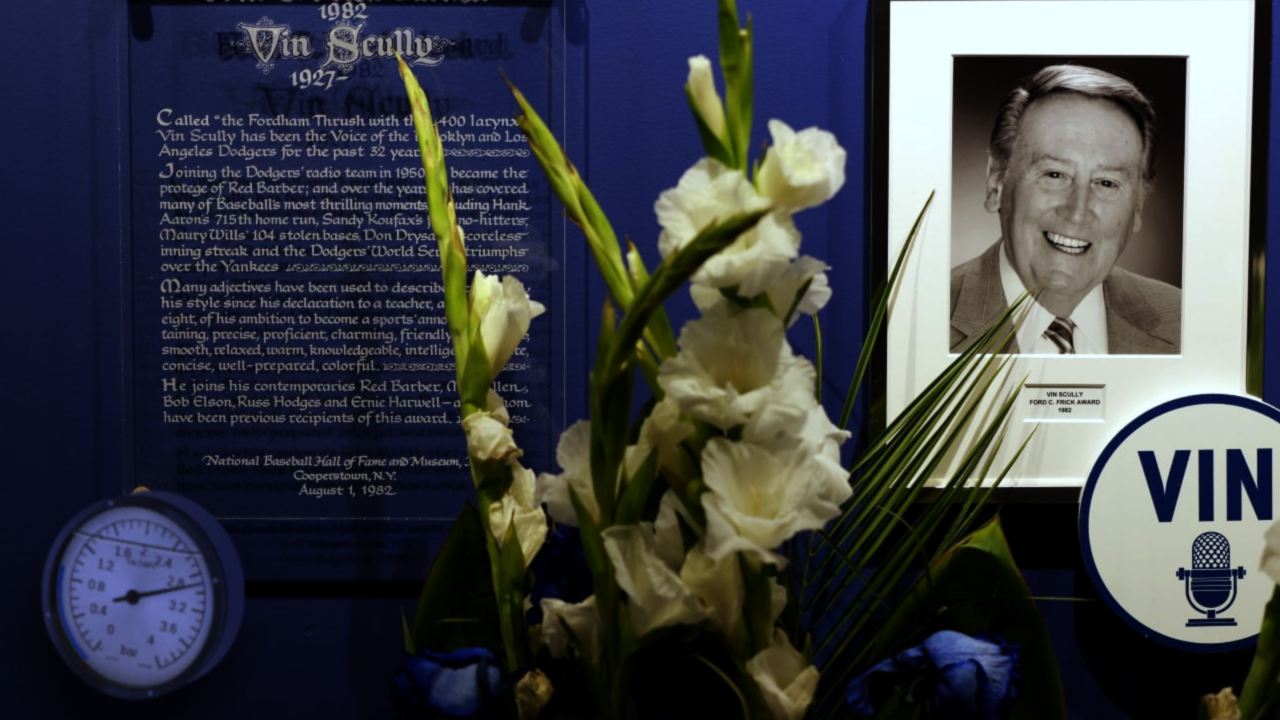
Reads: 2.9; bar
